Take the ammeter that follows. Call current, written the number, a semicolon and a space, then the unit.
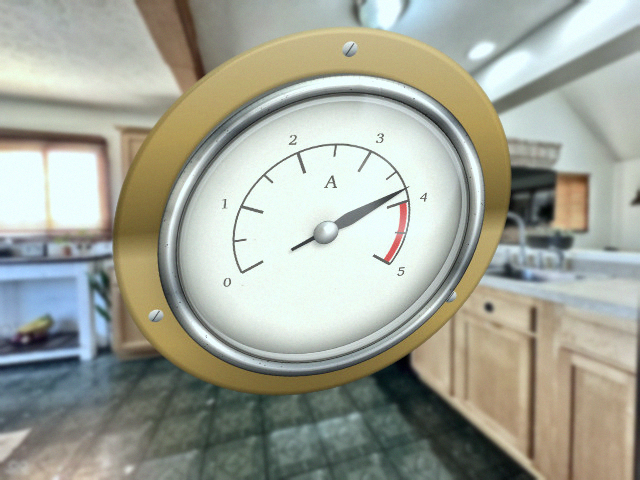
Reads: 3.75; A
